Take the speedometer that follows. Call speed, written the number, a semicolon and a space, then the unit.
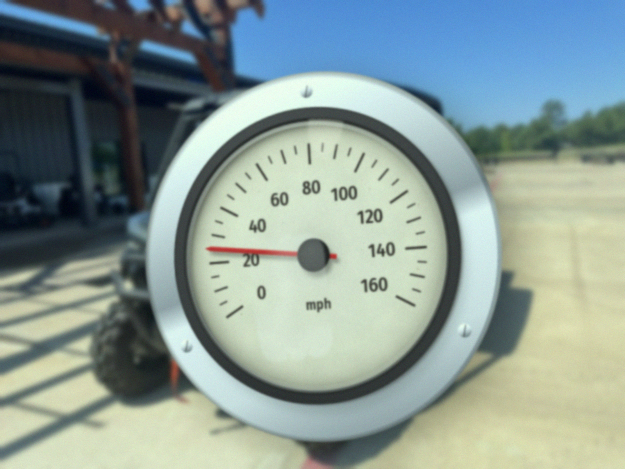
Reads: 25; mph
